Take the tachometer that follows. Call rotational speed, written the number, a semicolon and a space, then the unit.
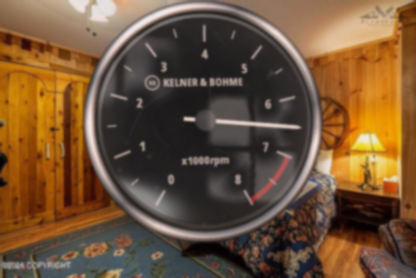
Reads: 6500; rpm
